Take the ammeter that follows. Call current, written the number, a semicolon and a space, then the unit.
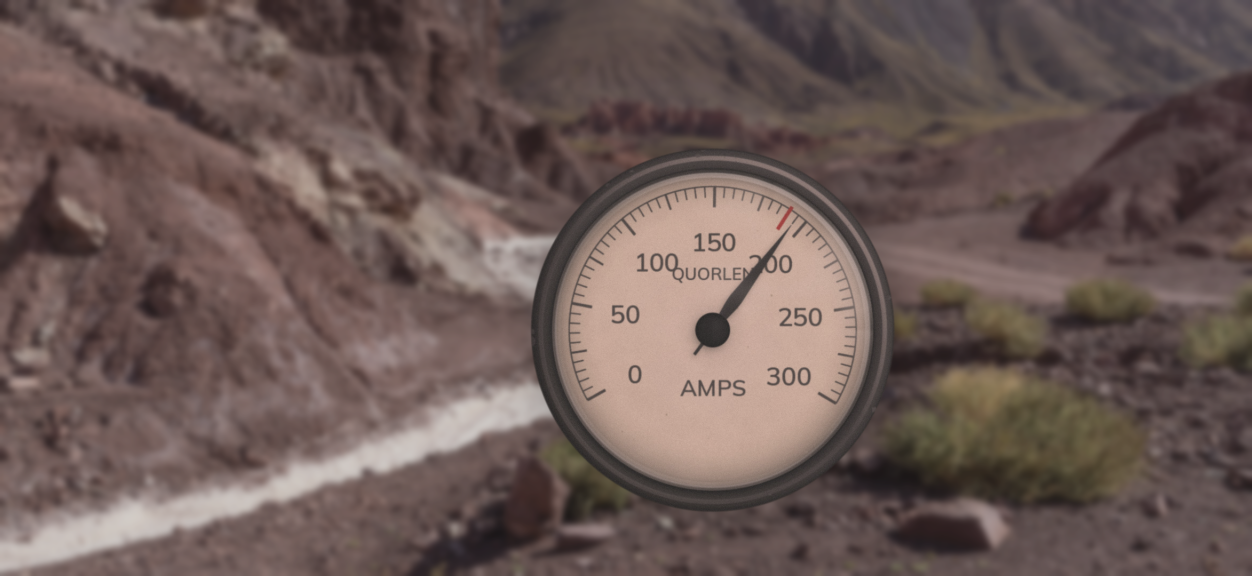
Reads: 195; A
